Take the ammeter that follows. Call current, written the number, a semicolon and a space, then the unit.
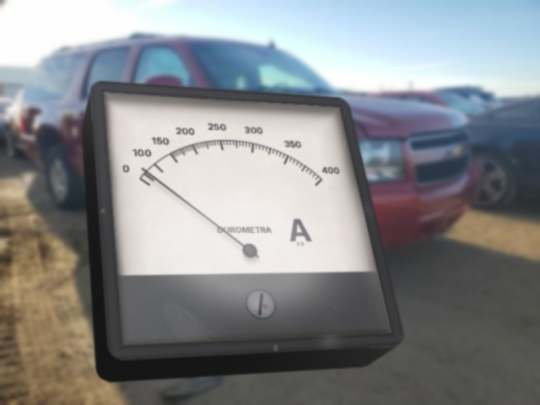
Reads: 50; A
